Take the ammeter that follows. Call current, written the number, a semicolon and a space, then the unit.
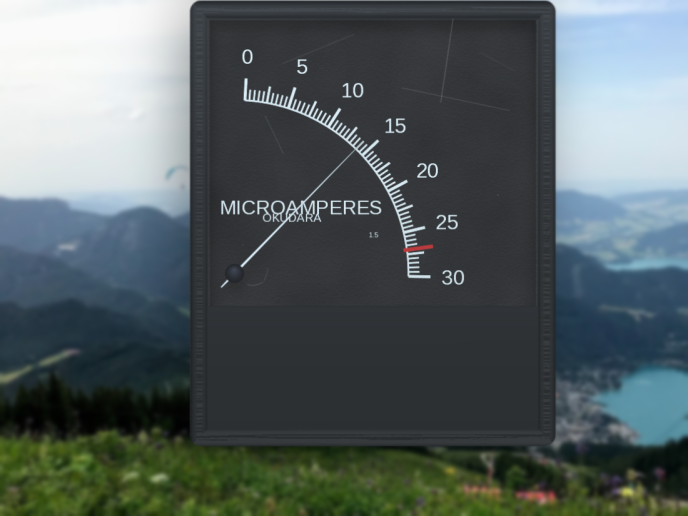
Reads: 14; µA
